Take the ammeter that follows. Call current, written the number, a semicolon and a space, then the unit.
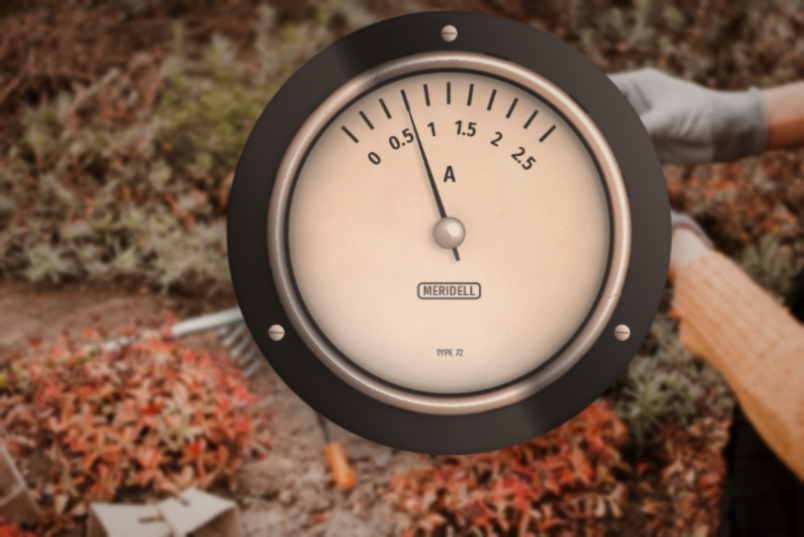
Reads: 0.75; A
